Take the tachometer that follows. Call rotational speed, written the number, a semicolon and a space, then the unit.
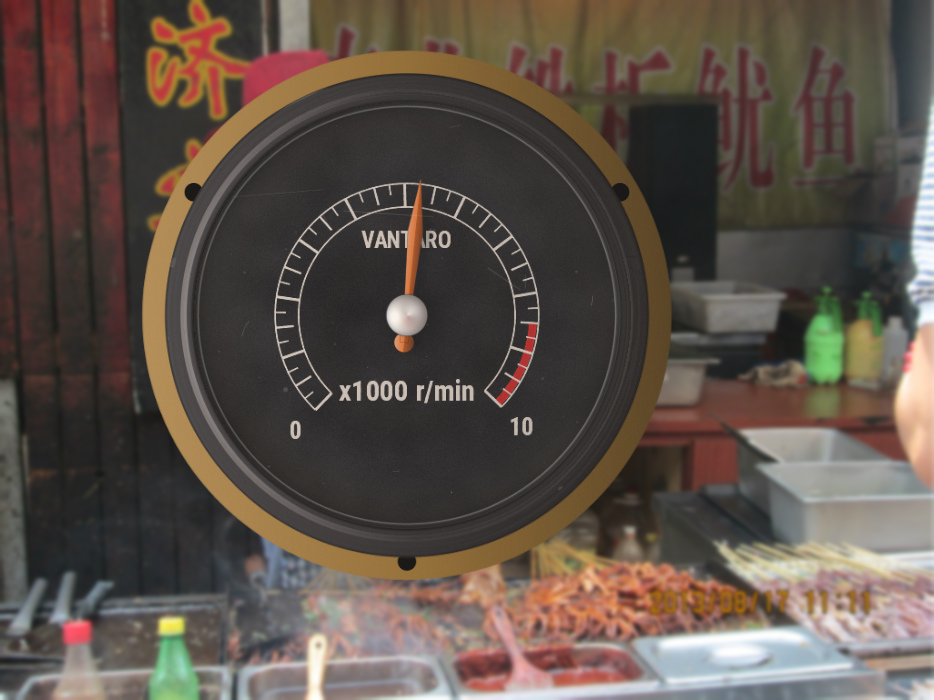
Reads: 5250; rpm
